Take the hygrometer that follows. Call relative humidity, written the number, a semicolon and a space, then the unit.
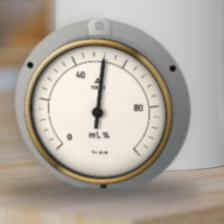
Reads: 52; %
